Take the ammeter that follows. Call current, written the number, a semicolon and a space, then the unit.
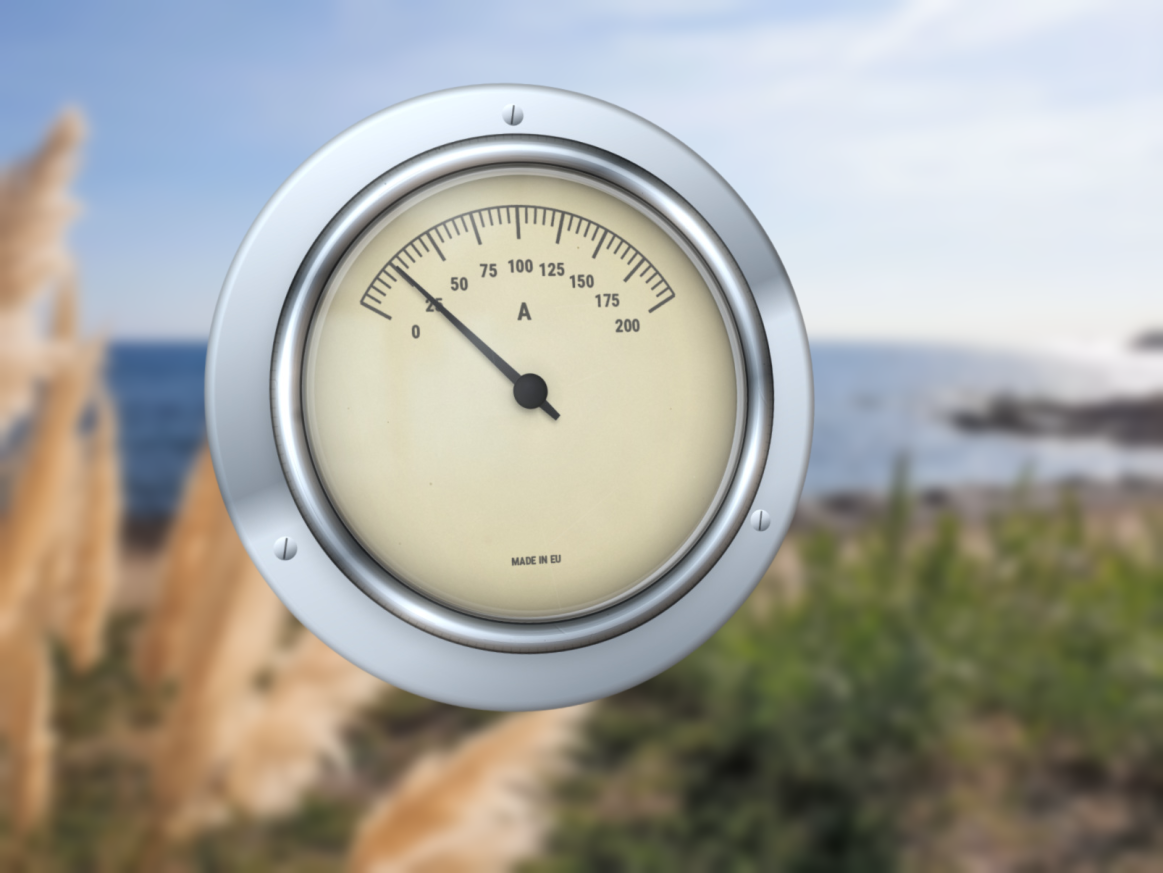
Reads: 25; A
